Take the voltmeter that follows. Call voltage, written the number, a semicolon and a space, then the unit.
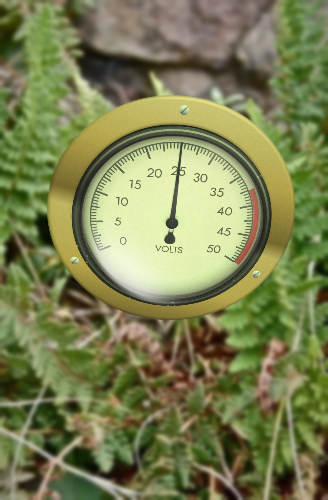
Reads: 25; V
